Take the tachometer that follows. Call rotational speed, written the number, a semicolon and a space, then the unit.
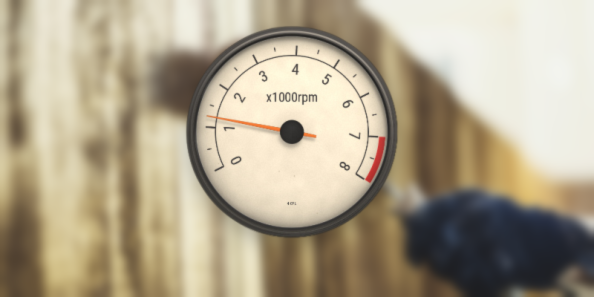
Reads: 1250; rpm
